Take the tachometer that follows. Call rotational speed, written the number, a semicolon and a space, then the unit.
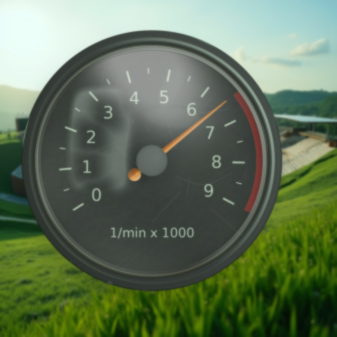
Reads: 6500; rpm
